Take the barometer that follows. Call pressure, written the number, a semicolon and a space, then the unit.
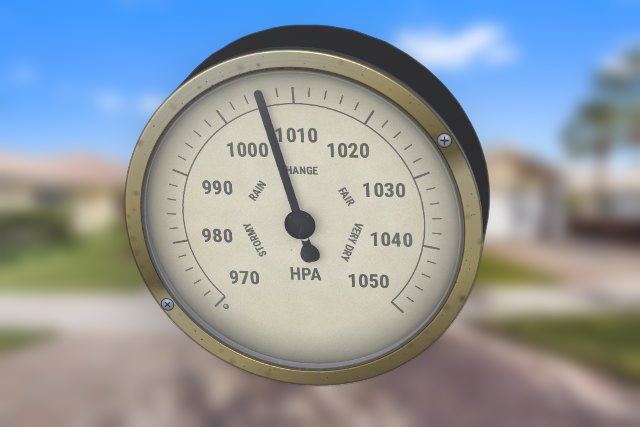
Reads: 1006; hPa
